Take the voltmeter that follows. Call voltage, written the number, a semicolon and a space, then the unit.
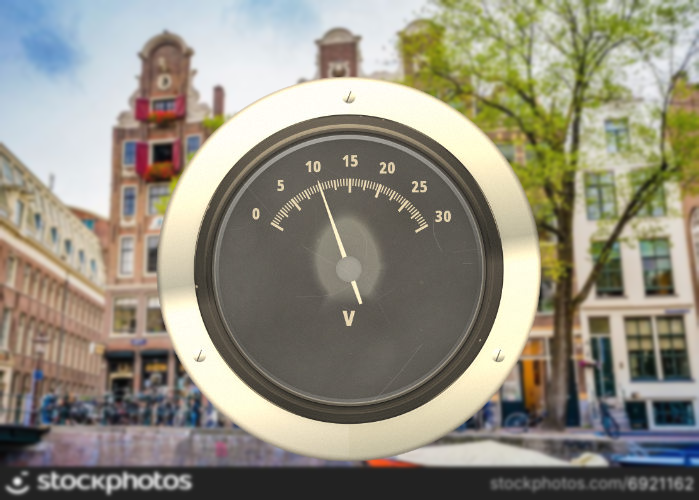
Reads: 10; V
